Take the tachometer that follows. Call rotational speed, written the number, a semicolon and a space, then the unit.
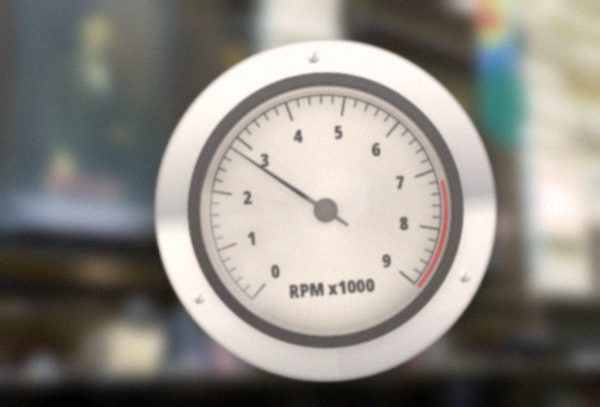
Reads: 2800; rpm
